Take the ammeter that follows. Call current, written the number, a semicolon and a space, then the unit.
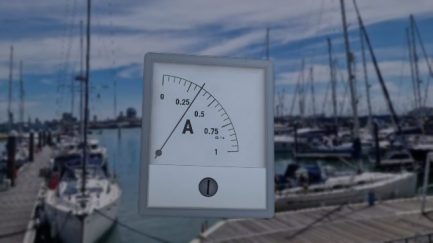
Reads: 0.35; A
